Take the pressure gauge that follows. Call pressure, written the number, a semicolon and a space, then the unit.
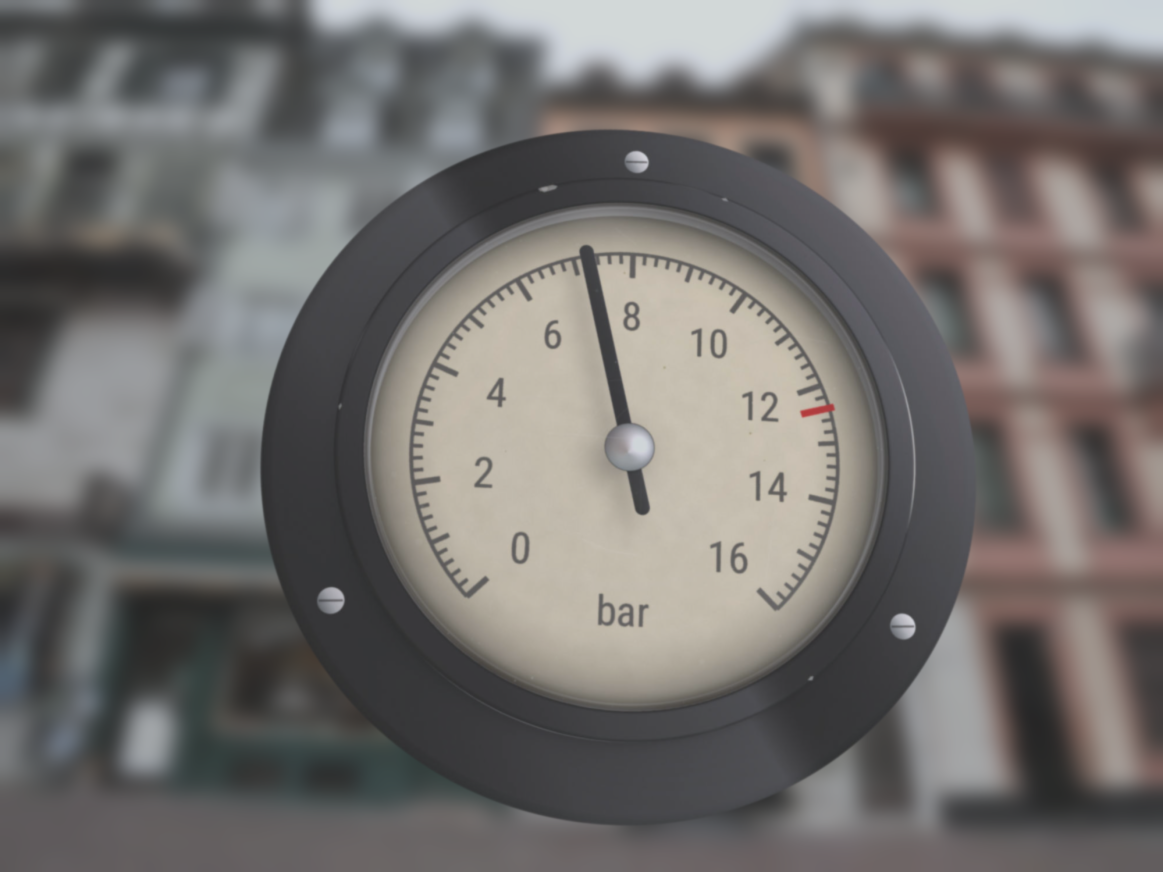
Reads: 7.2; bar
